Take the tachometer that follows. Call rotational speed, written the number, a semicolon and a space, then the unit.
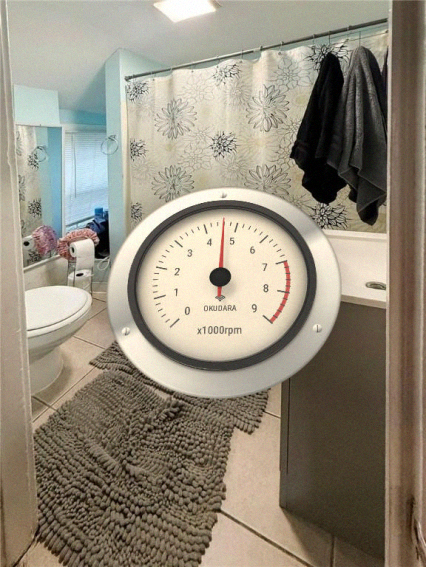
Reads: 4600; rpm
